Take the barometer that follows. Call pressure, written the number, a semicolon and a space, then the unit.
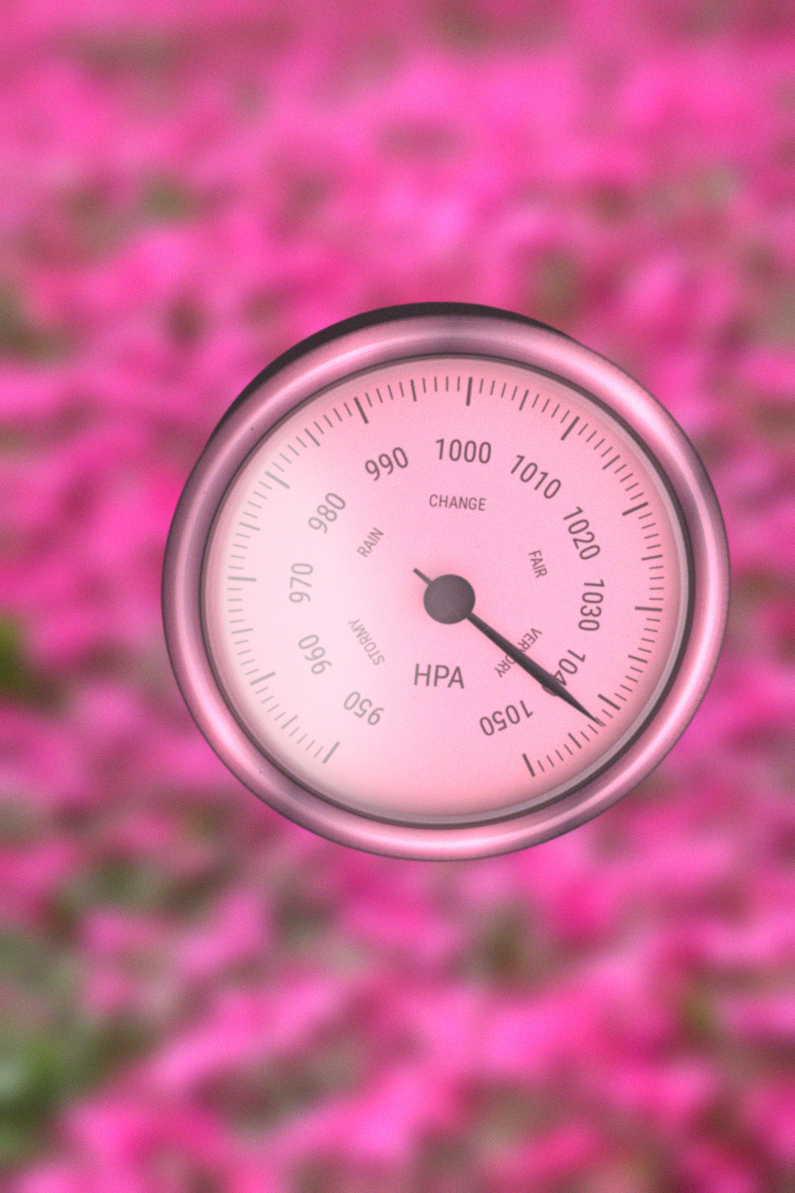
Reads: 1042; hPa
